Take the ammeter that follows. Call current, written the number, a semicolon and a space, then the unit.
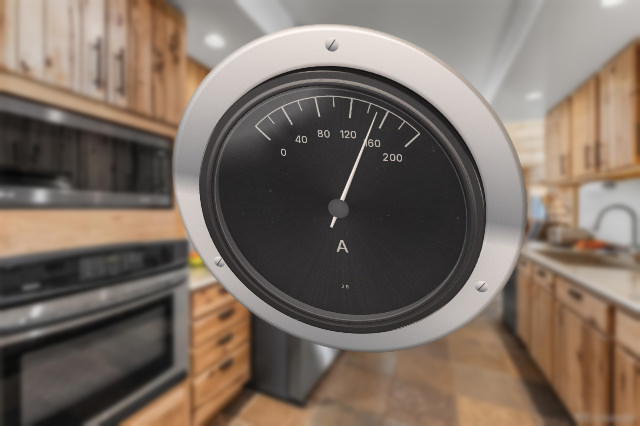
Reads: 150; A
